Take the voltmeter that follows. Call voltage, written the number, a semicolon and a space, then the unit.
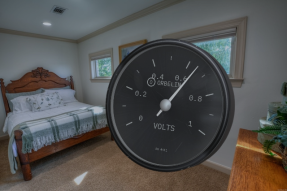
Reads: 0.65; V
